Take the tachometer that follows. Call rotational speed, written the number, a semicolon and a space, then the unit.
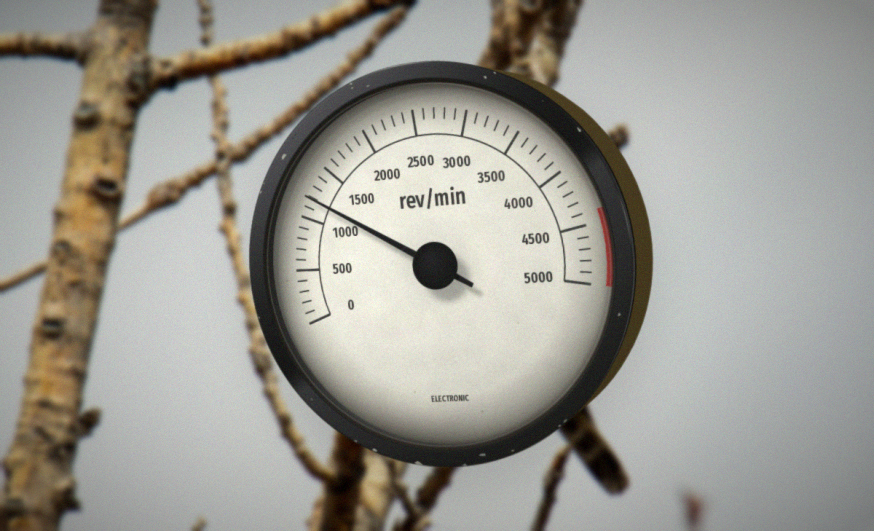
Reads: 1200; rpm
